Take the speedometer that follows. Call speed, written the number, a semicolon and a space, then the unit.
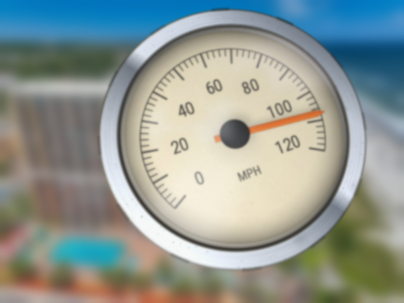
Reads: 108; mph
